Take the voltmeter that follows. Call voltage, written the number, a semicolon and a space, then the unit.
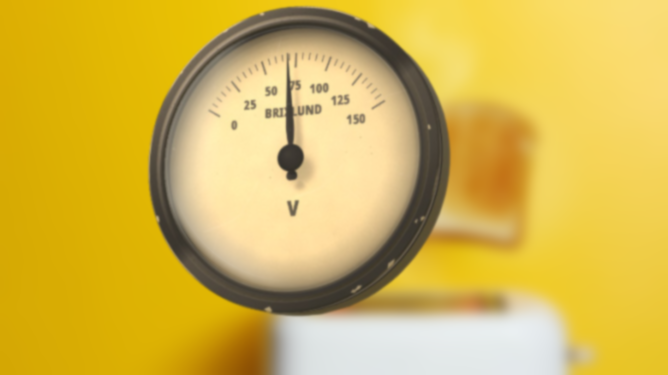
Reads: 70; V
